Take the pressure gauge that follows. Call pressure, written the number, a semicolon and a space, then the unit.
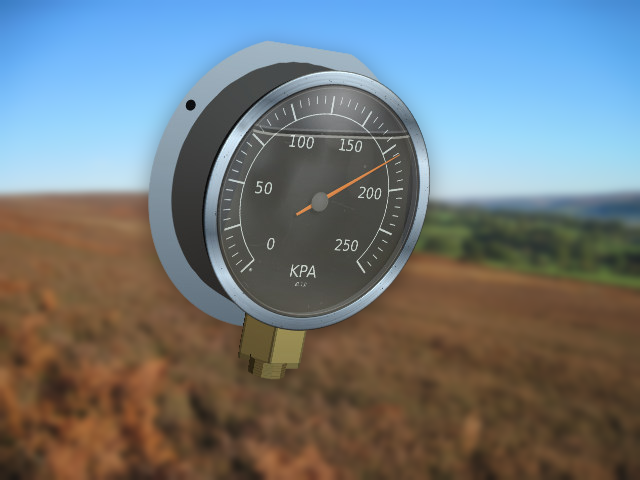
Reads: 180; kPa
